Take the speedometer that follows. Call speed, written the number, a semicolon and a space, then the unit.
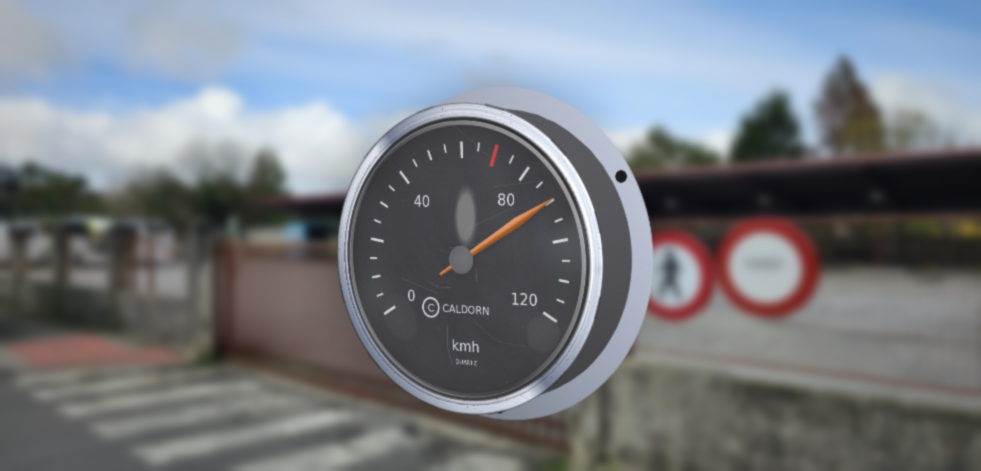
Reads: 90; km/h
